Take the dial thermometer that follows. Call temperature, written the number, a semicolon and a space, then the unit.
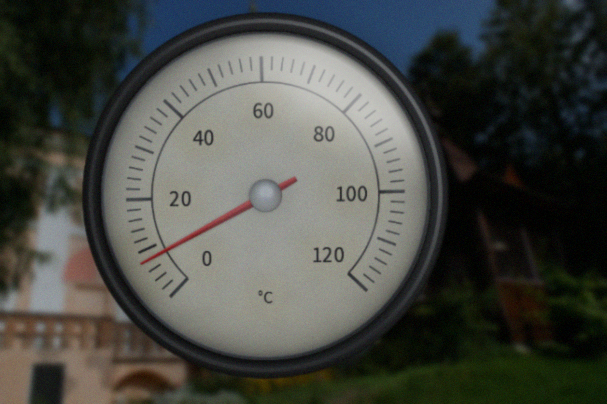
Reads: 8; °C
